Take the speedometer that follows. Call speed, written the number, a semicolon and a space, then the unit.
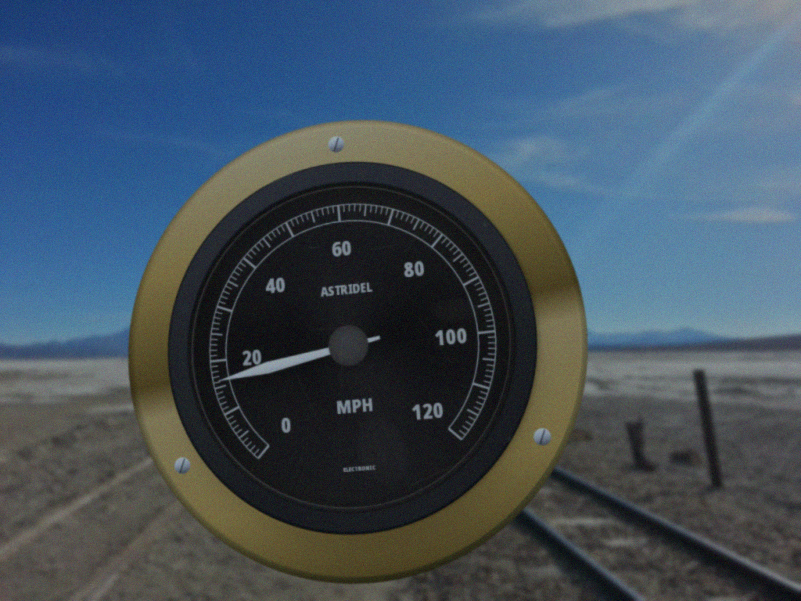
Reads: 16; mph
